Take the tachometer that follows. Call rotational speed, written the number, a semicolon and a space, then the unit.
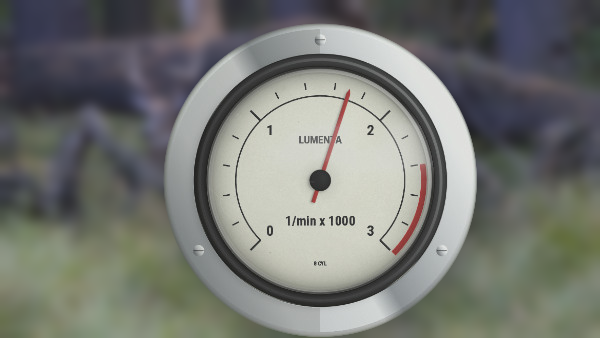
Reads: 1700; rpm
